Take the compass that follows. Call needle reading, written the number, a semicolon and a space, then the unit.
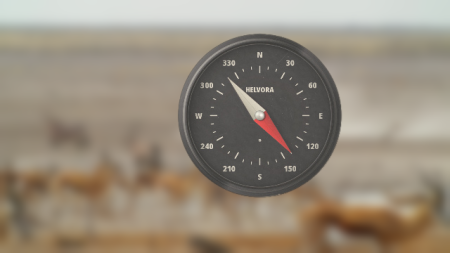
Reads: 140; °
